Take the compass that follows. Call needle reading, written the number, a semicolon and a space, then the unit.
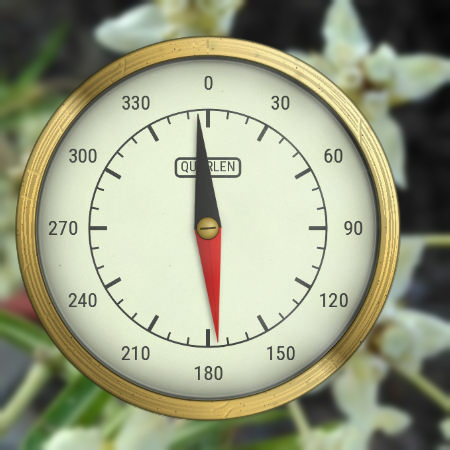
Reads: 175; °
